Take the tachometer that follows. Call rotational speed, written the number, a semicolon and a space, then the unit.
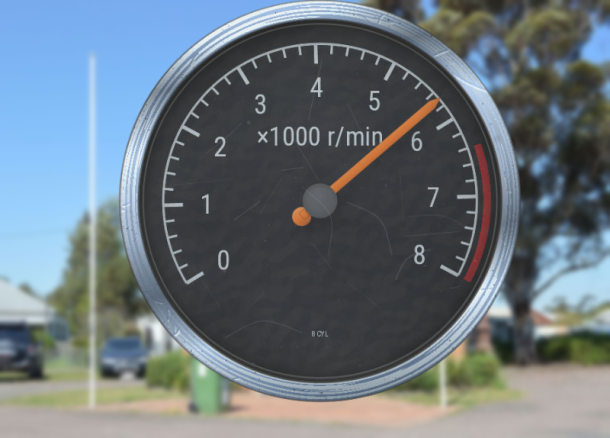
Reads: 5700; rpm
